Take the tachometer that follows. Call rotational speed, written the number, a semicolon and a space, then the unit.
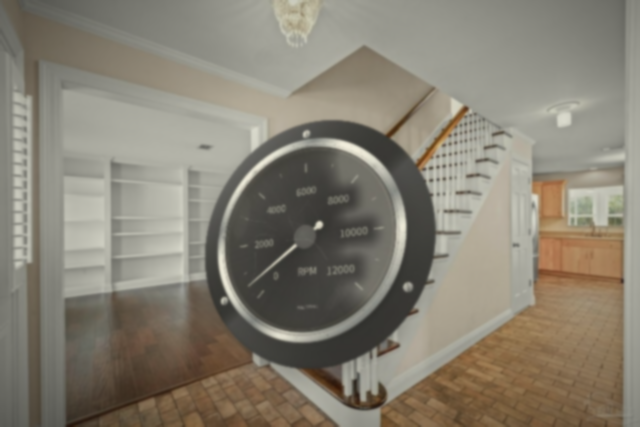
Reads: 500; rpm
